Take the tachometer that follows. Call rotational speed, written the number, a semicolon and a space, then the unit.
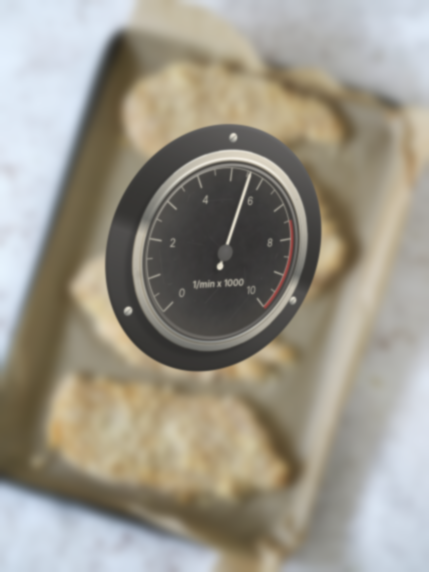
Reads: 5500; rpm
